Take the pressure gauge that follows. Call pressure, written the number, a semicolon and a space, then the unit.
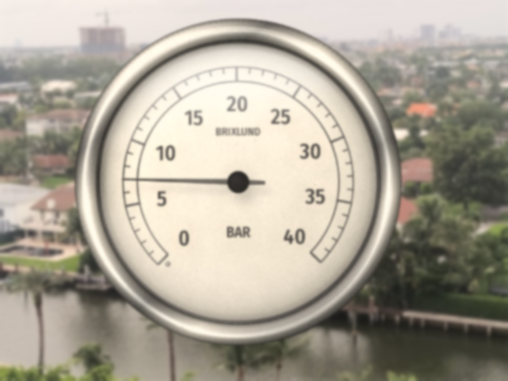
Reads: 7; bar
